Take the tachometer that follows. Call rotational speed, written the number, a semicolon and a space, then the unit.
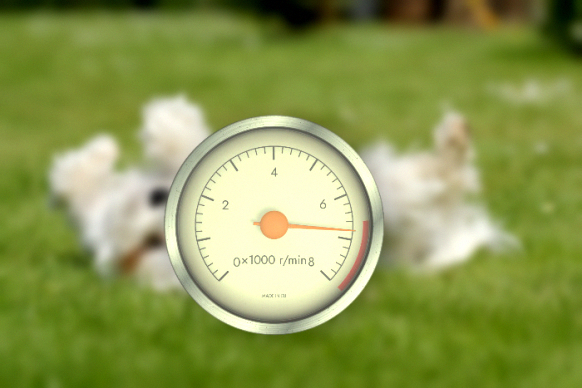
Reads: 6800; rpm
